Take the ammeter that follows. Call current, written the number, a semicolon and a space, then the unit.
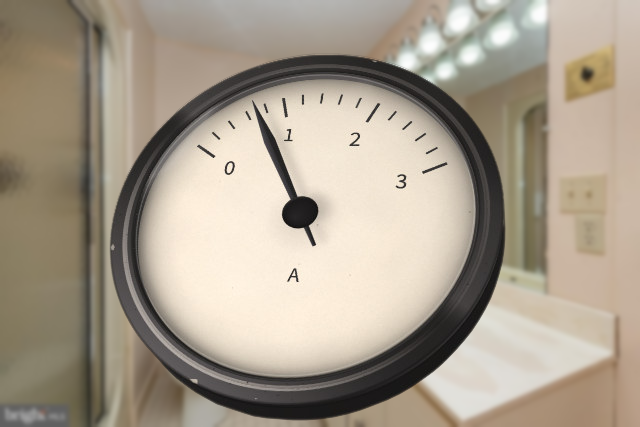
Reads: 0.7; A
